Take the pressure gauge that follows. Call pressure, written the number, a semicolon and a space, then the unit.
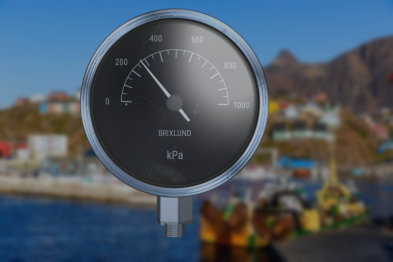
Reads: 275; kPa
